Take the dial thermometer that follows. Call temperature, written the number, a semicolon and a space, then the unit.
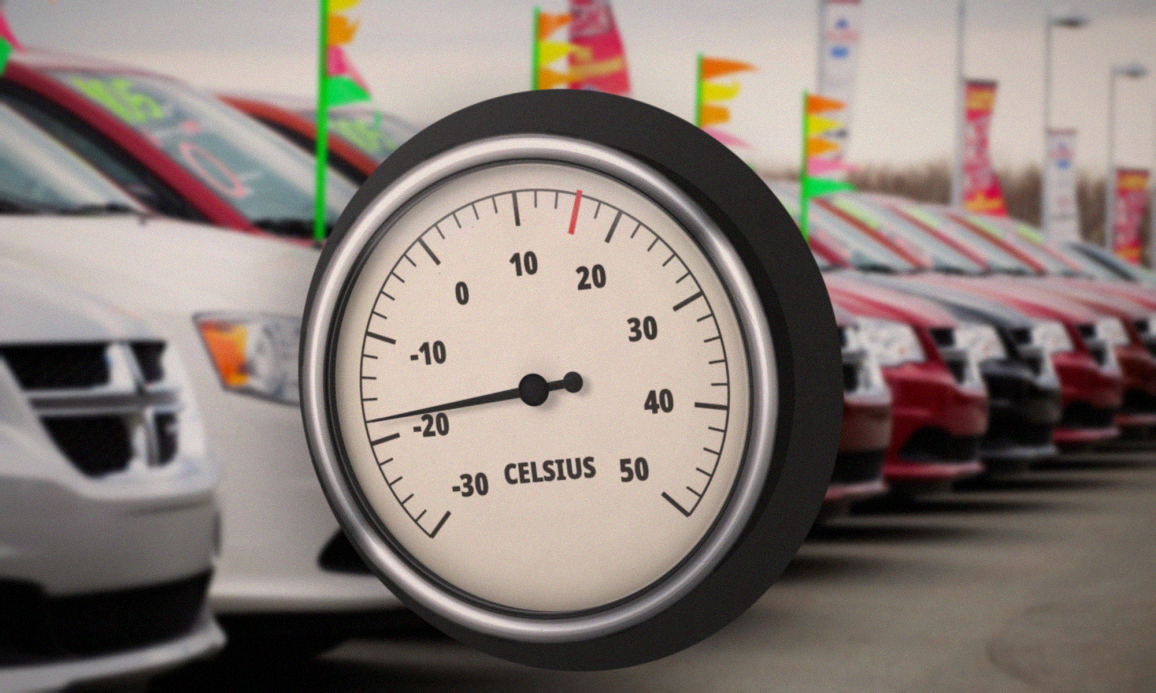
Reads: -18; °C
